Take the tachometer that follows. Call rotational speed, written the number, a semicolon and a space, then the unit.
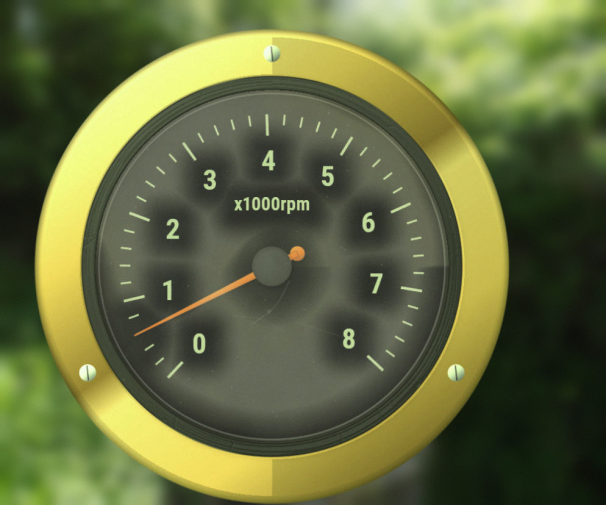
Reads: 600; rpm
